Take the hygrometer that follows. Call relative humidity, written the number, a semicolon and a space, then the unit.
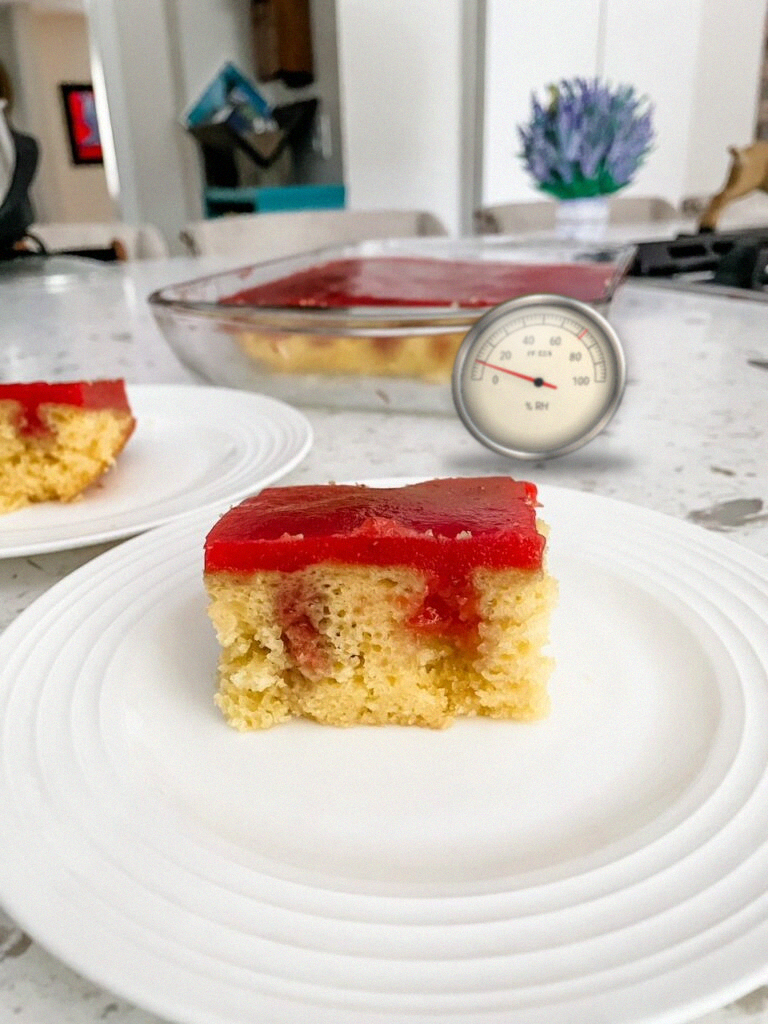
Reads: 10; %
